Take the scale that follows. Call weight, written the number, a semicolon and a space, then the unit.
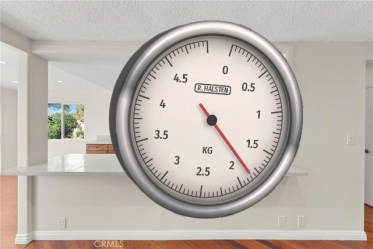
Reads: 1.85; kg
